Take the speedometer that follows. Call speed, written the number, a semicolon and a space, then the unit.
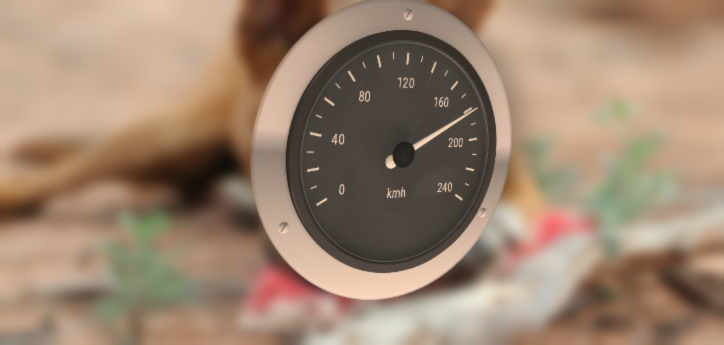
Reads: 180; km/h
